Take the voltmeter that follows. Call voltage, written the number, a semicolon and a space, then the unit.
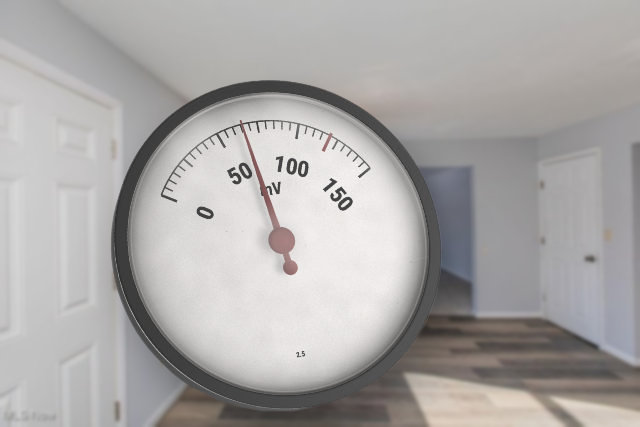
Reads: 65; mV
